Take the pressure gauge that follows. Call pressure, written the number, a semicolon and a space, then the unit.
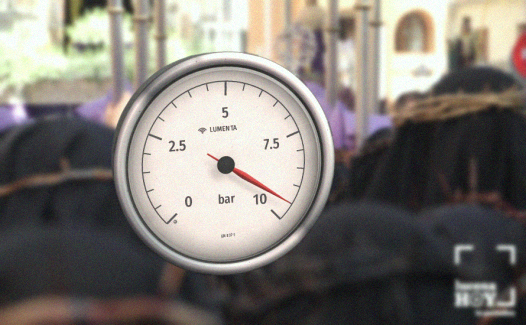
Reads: 9.5; bar
